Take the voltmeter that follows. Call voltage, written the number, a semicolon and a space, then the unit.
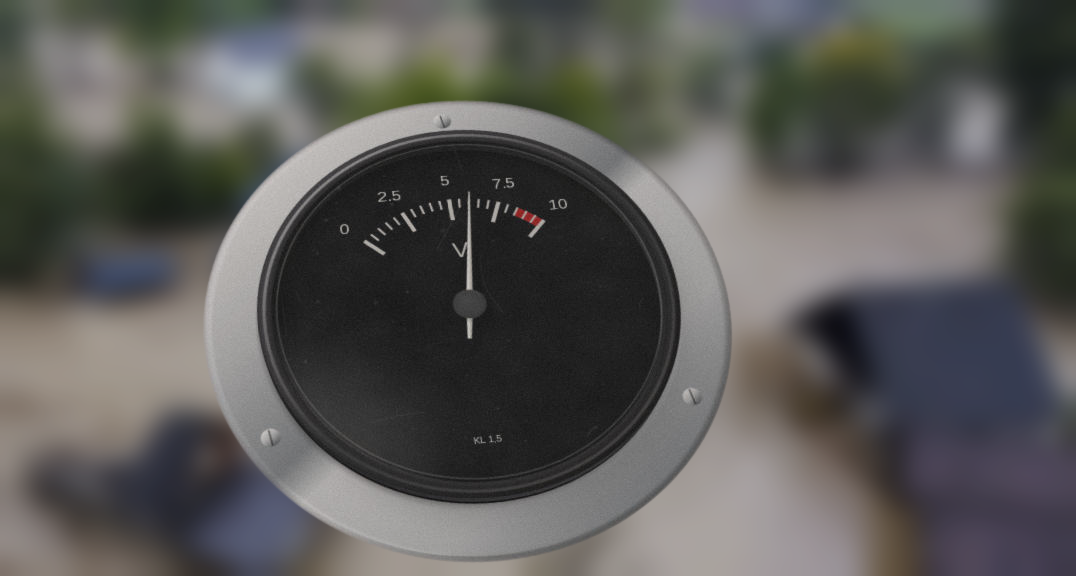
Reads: 6; V
